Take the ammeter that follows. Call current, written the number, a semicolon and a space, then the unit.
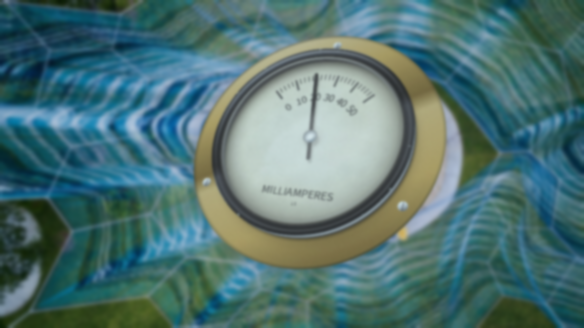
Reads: 20; mA
